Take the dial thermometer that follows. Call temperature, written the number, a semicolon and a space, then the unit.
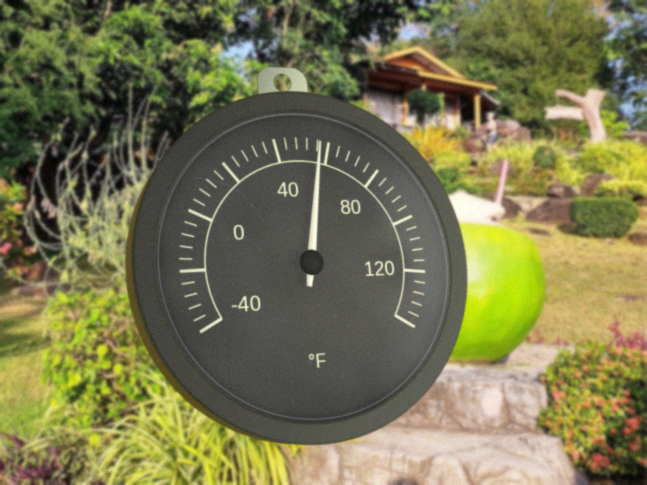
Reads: 56; °F
